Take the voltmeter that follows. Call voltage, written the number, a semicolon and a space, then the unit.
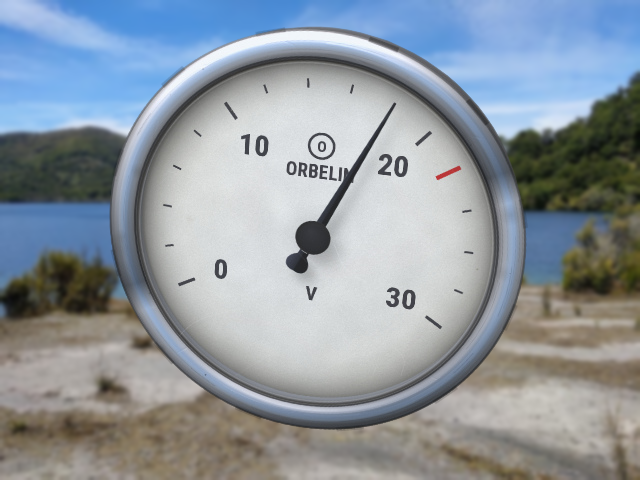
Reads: 18; V
